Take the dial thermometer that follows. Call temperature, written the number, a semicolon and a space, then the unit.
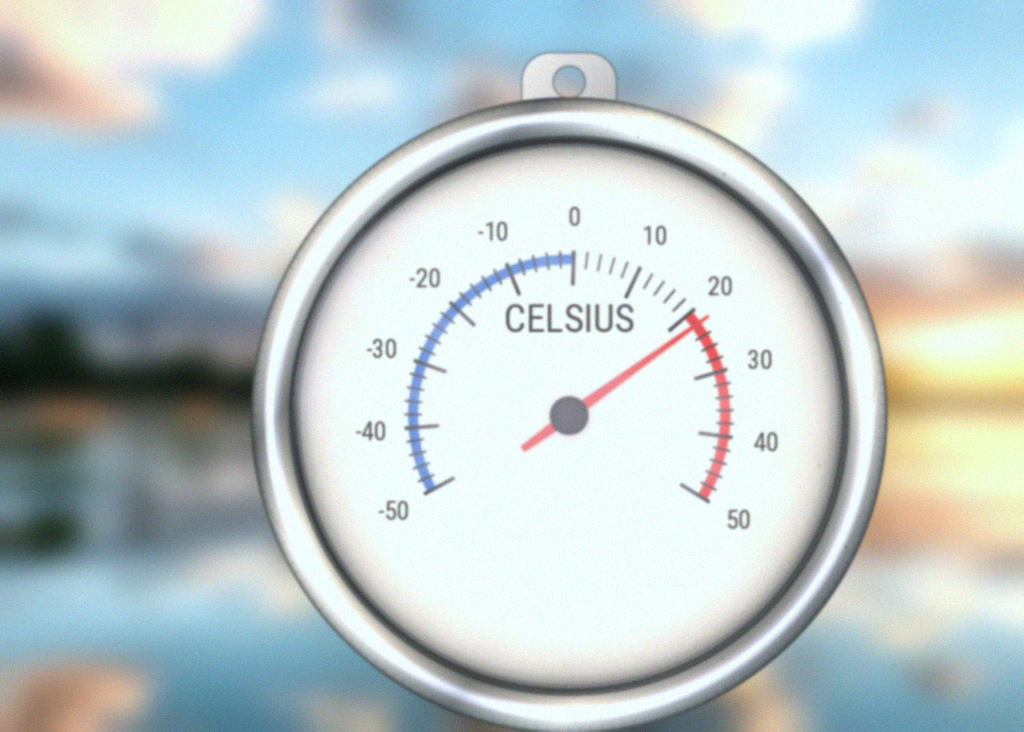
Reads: 22; °C
